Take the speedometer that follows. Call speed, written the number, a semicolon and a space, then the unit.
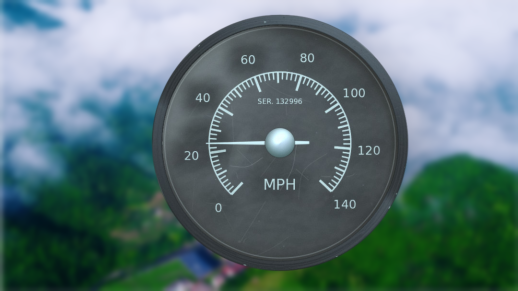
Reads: 24; mph
